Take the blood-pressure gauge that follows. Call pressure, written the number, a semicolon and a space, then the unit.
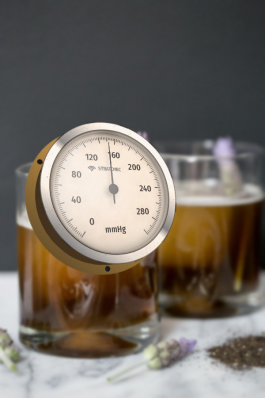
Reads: 150; mmHg
